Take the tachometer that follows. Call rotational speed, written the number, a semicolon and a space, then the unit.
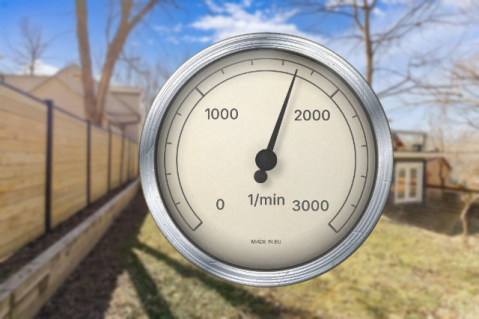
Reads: 1700; rpm
